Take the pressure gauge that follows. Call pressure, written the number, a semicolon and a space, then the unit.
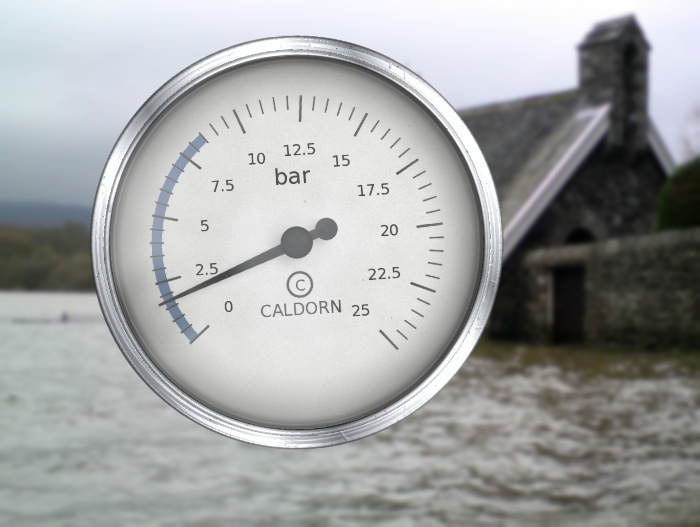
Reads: 1.75; bar
